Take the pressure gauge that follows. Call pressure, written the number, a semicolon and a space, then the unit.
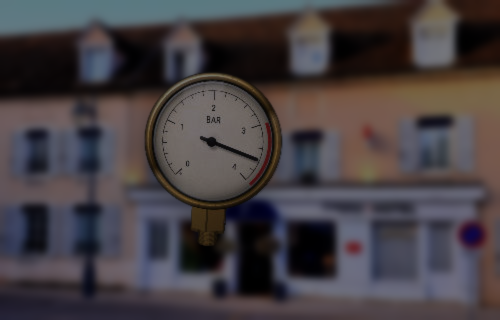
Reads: 3.6; bar
